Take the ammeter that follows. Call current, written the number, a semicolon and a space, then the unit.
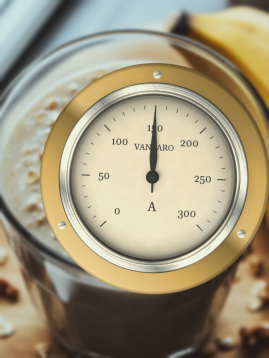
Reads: 150; A
